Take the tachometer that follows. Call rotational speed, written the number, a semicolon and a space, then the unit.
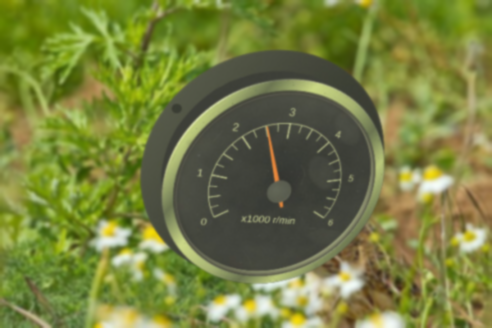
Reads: 2500; rpm
